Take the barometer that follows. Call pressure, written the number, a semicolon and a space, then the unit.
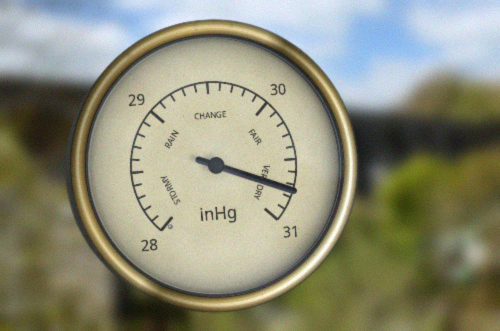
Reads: 30.75; inHg
